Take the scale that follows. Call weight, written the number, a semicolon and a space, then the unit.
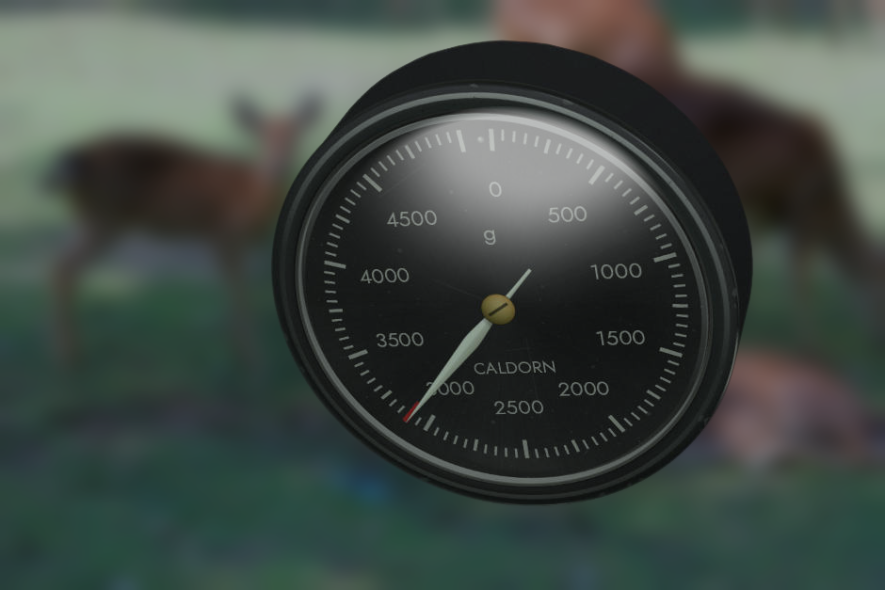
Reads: 3100; g
